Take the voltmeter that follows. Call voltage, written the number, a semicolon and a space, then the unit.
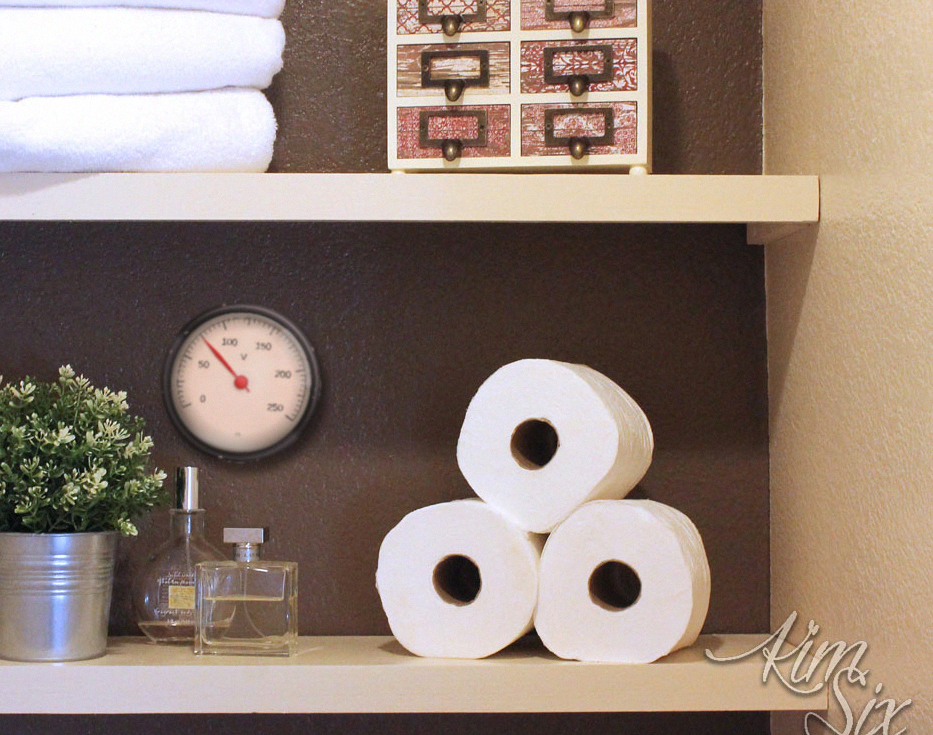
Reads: 75; V
